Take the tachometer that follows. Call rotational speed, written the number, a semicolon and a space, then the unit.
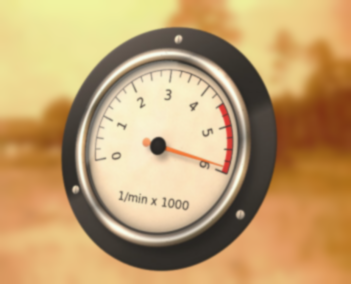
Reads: 5875; rpm
